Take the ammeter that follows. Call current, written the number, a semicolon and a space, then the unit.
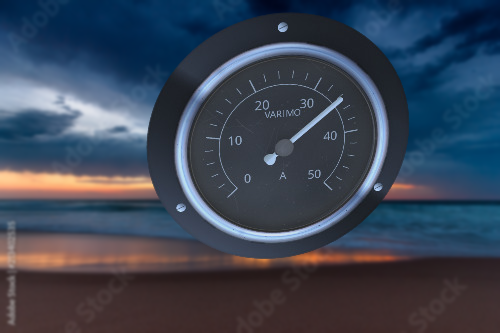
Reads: 34; A
